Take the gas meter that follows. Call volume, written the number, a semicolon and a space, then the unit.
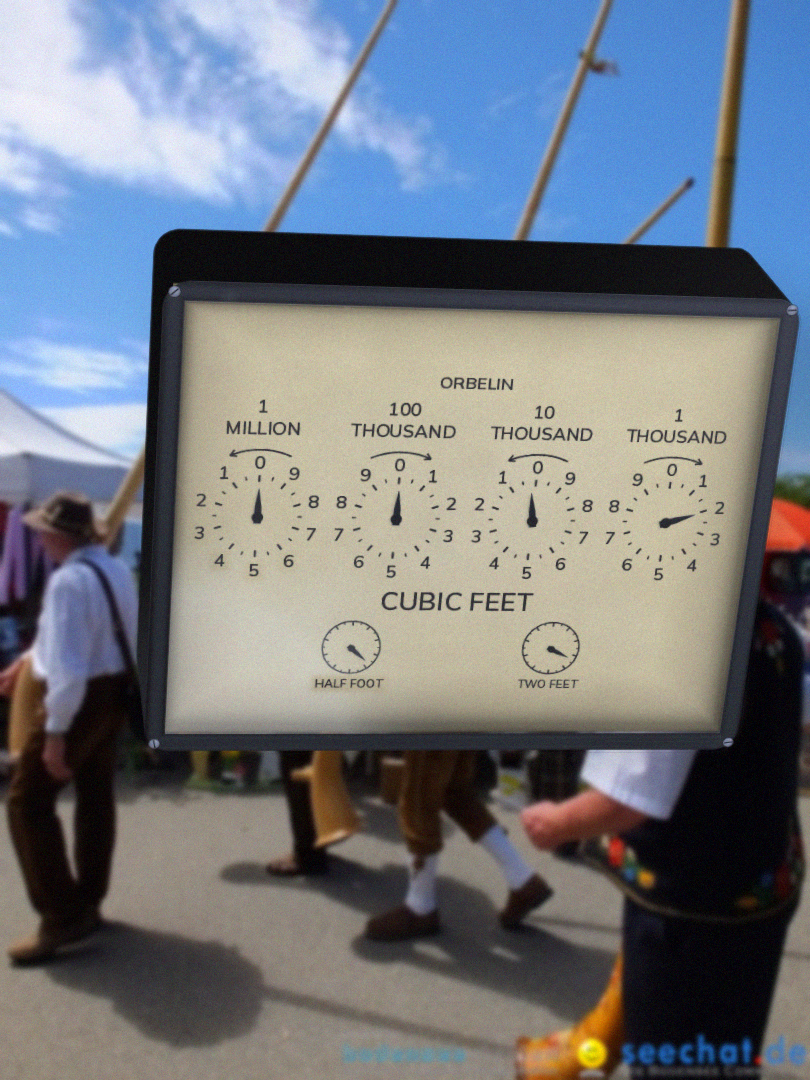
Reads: 200; ft³
